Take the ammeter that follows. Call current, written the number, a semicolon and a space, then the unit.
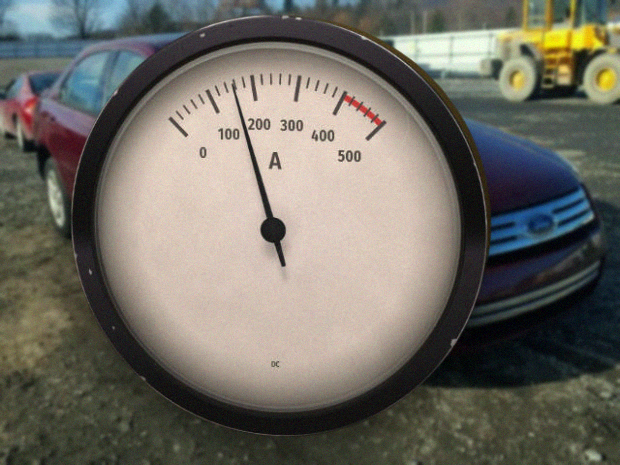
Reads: 160; A
